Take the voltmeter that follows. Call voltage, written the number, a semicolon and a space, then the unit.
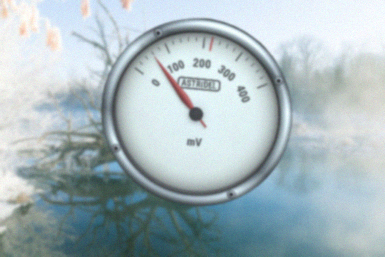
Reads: 60; mV
